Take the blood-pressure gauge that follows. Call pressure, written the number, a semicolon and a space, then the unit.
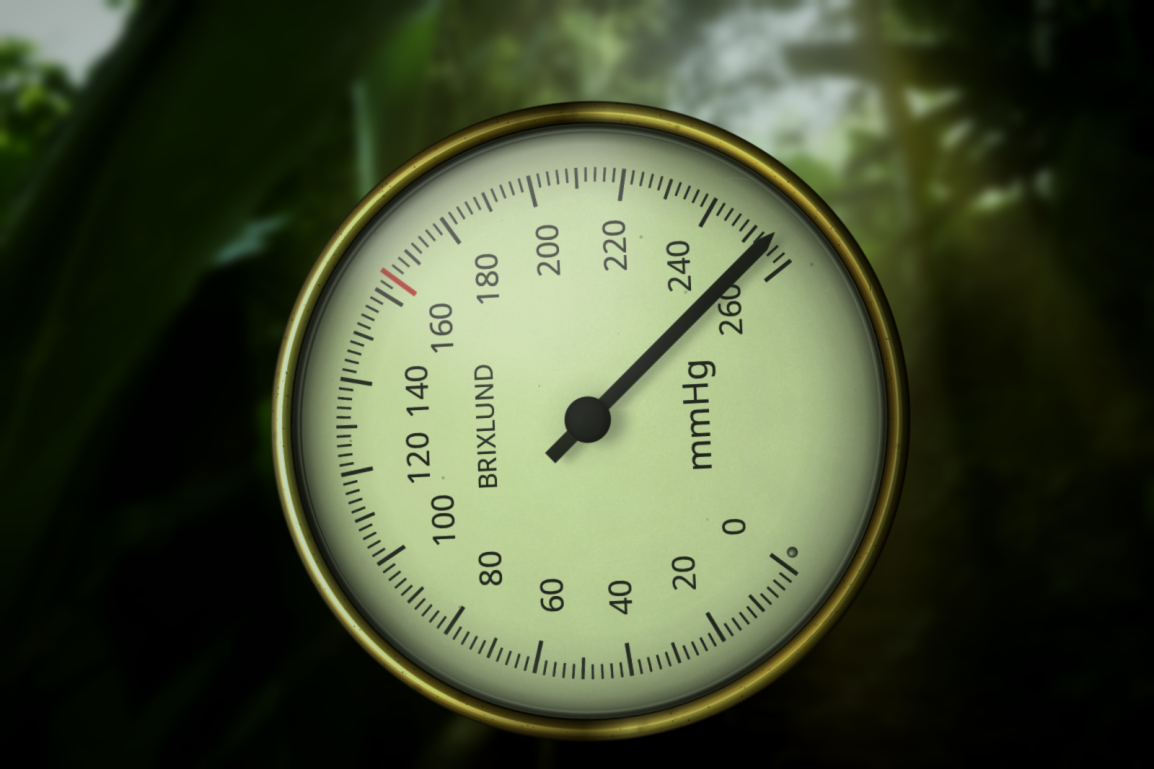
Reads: 254; mmHg
